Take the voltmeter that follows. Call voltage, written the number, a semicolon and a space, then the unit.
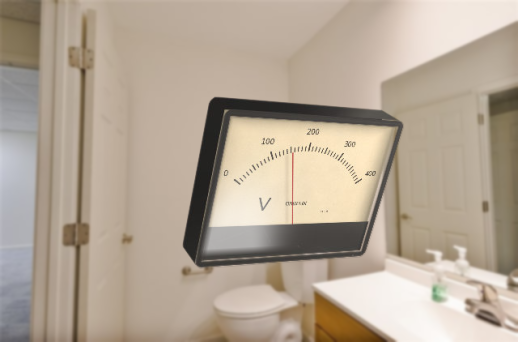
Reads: 150; V
